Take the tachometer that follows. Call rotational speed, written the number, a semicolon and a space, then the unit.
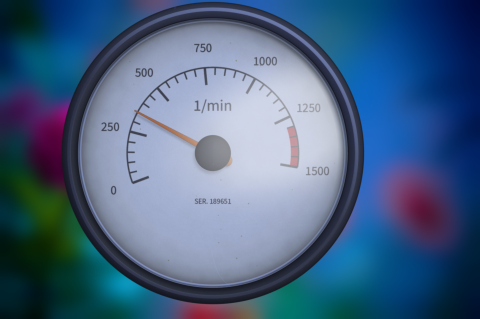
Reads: 350; rpm
